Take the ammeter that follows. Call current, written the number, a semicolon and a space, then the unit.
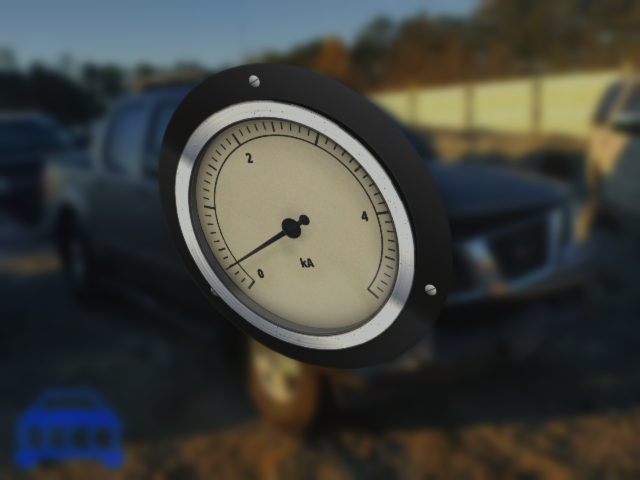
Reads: 0.3; kA
